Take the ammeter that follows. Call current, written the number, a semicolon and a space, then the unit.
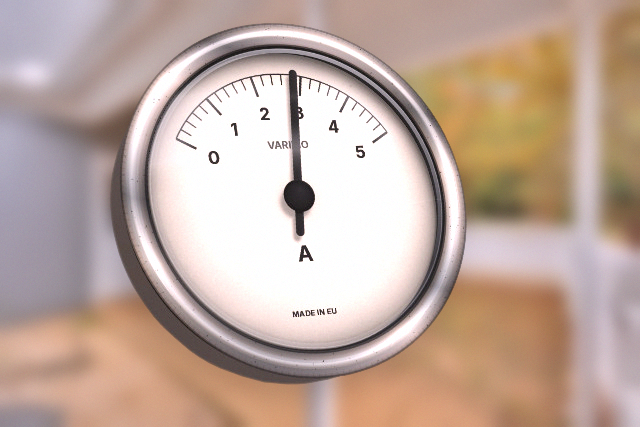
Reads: 2.8; A
